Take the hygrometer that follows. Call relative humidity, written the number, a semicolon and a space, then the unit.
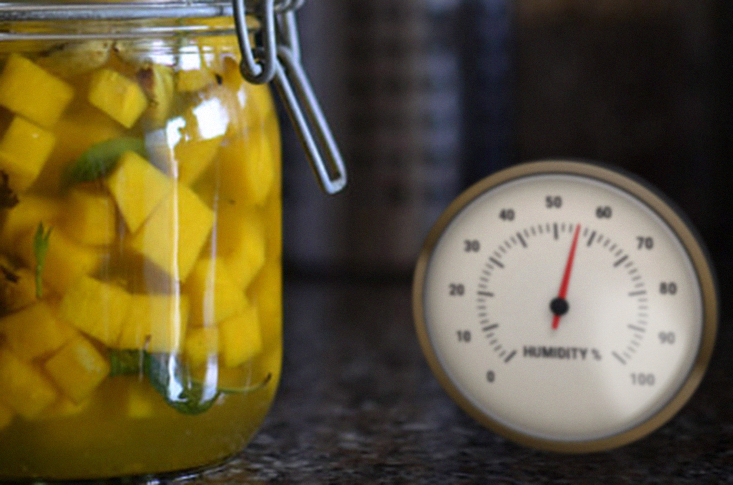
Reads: 56; %
